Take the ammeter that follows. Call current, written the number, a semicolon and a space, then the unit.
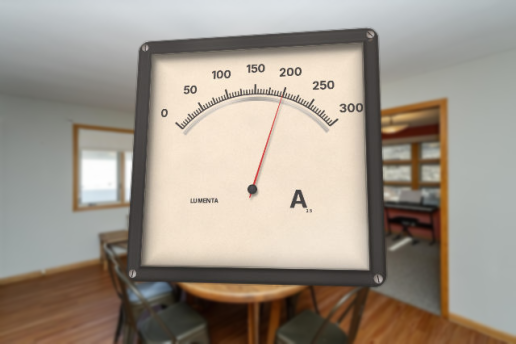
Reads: 200; A
